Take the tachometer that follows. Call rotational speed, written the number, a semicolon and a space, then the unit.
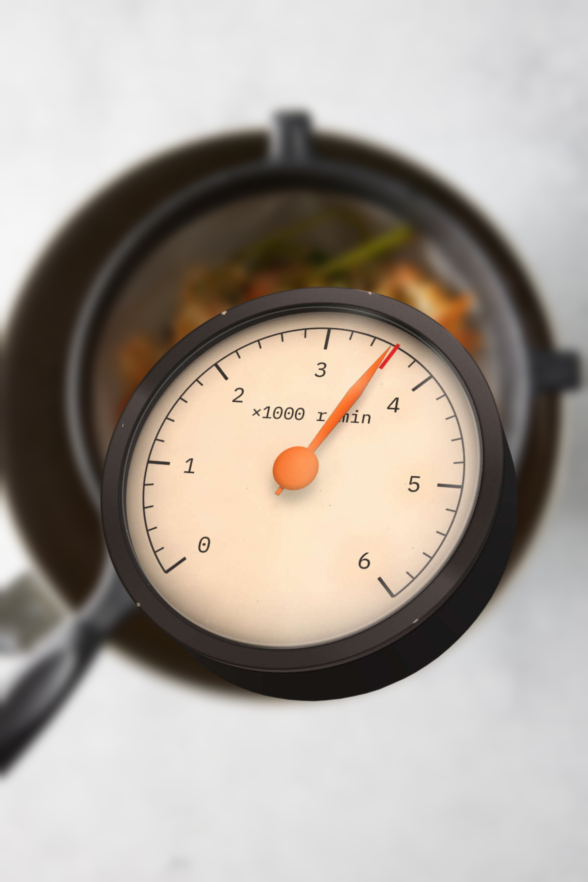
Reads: 3600; rpm
